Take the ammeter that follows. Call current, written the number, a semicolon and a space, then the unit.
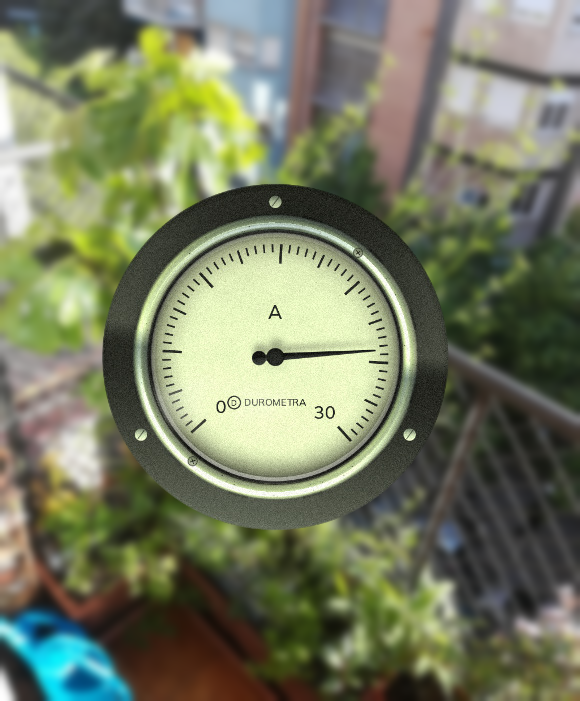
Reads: 24.25; A
